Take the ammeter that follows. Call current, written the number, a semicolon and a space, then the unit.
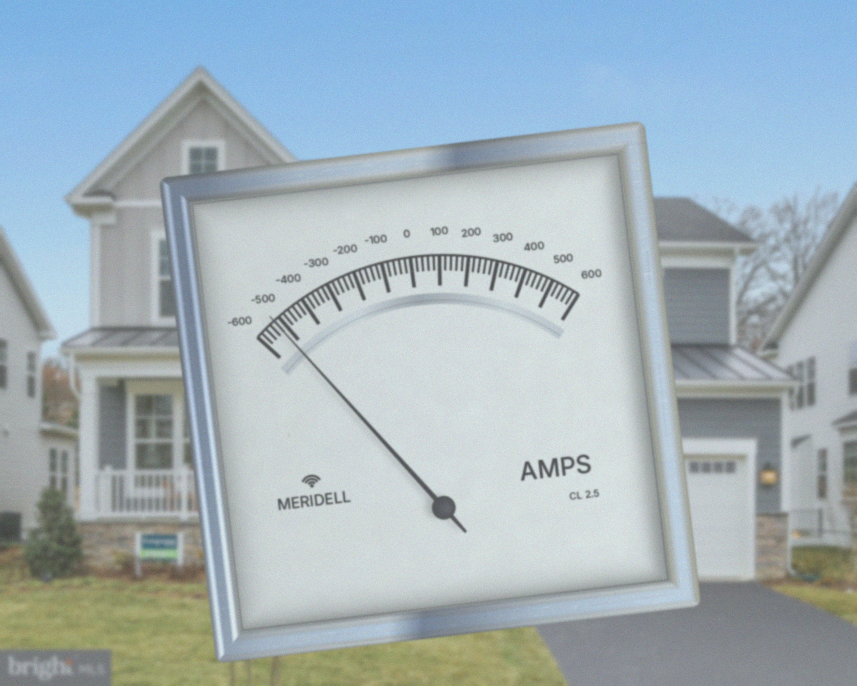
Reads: -520; A
